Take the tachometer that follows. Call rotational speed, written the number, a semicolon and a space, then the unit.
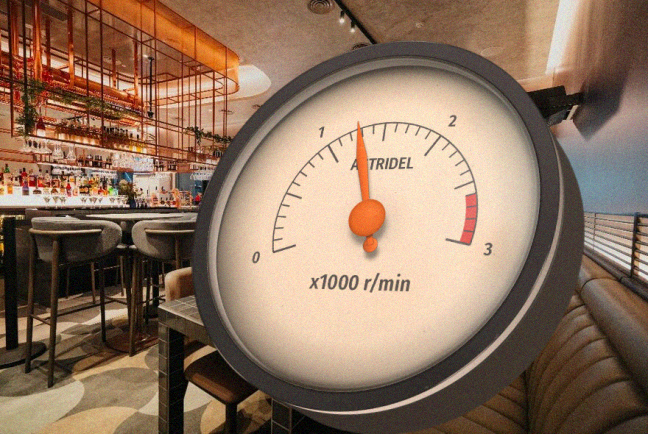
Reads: 1300; rpm
